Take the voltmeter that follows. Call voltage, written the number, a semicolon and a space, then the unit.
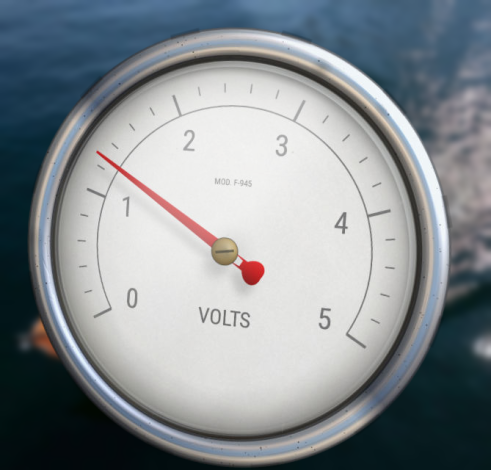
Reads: 1.3; V
